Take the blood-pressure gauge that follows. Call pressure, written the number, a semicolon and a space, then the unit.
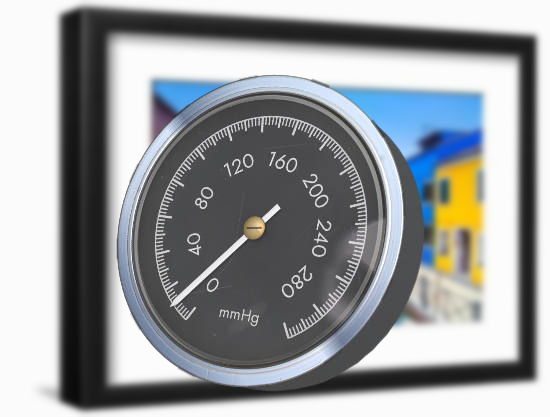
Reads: 10; mmHg
